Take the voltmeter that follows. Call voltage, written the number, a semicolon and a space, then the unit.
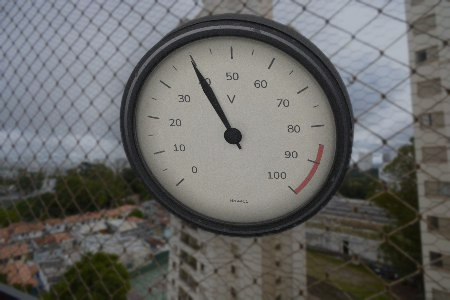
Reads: 40; V
